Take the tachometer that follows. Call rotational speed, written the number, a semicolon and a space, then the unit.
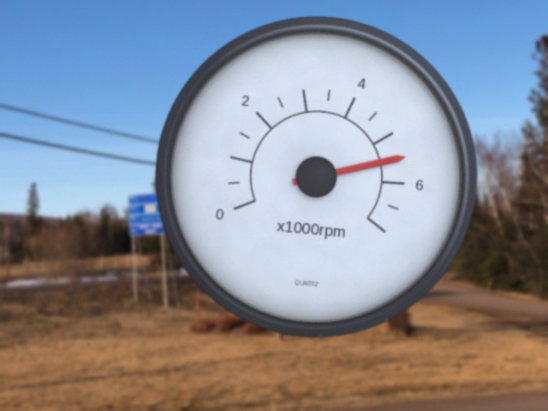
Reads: 5500; rpm
